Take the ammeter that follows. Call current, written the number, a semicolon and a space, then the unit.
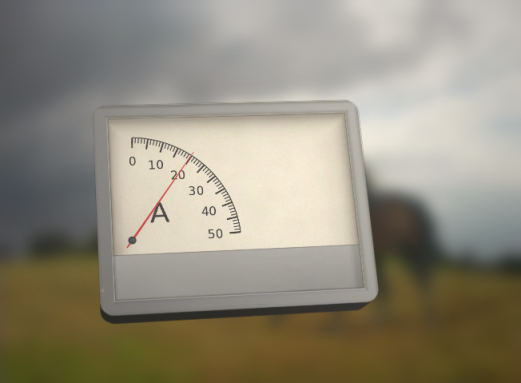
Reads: 20; A
